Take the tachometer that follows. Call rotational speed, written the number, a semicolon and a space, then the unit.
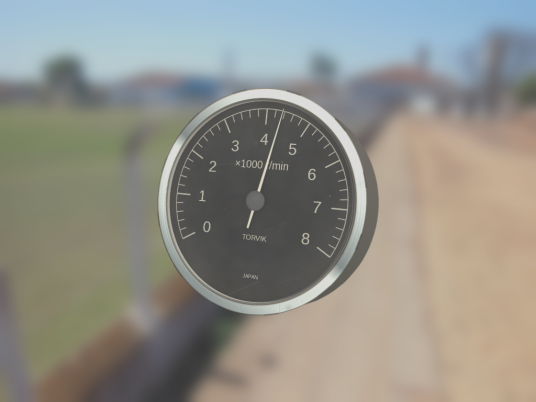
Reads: 4400; rpm
